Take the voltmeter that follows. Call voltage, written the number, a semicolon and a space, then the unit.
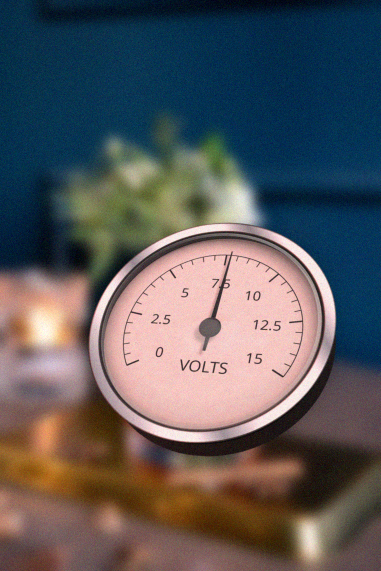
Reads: 7.75; V
